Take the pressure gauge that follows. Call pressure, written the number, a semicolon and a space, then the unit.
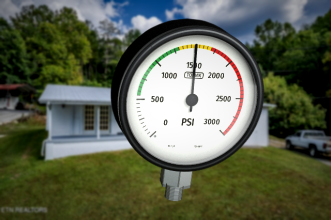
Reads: 1500; psi
